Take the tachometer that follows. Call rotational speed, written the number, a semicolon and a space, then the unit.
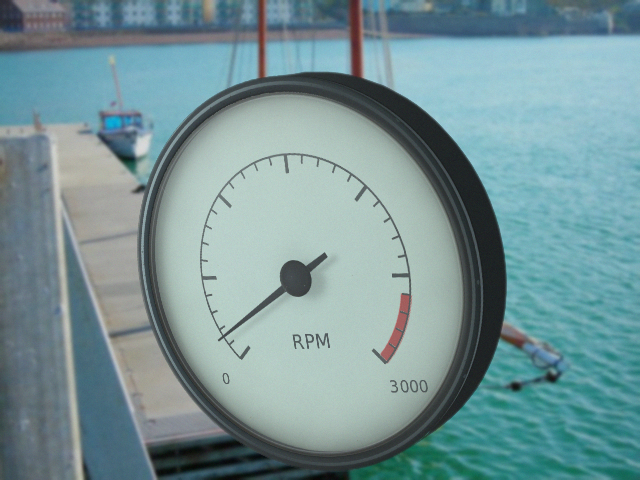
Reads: 150; rpm
